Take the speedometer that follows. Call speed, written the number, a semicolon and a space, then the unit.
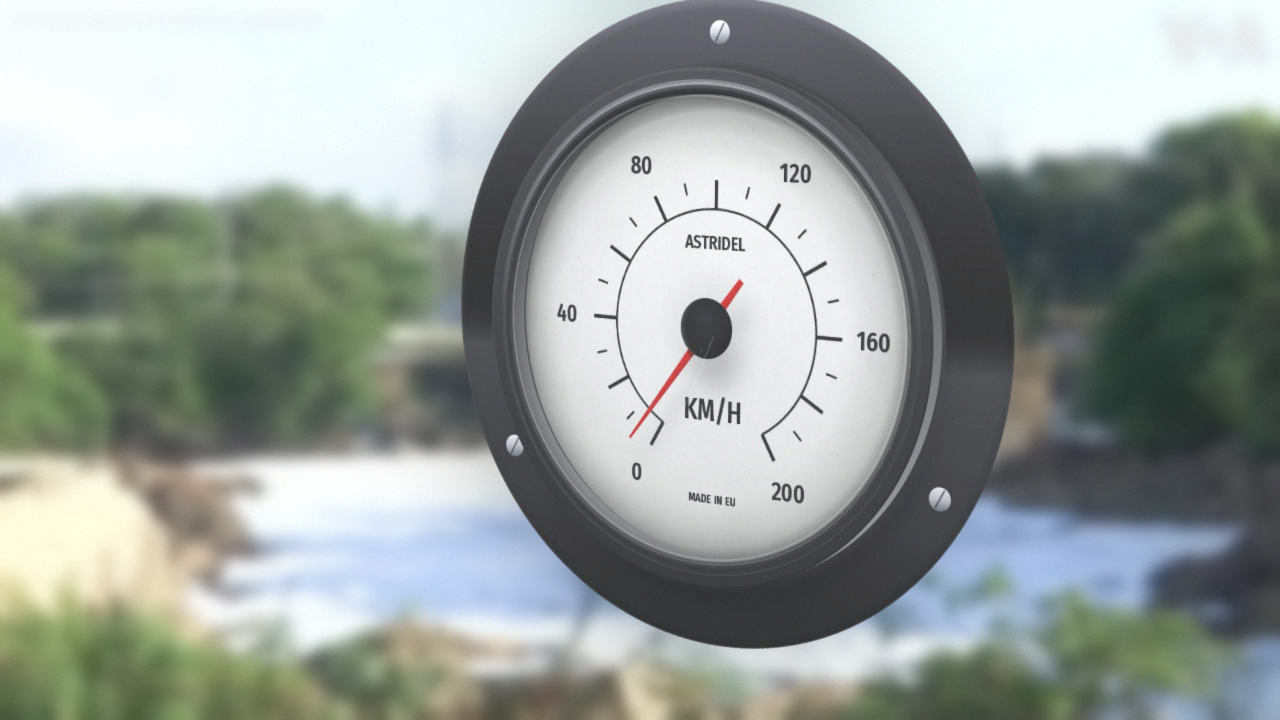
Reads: 5; km/h
